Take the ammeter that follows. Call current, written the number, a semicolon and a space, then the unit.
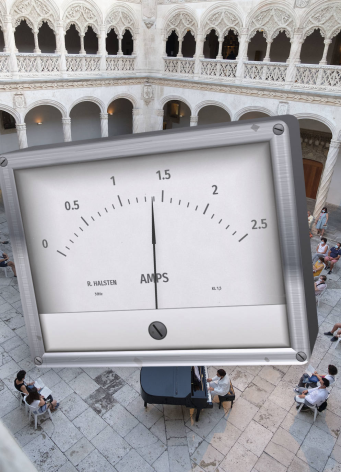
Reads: 1.4; A
